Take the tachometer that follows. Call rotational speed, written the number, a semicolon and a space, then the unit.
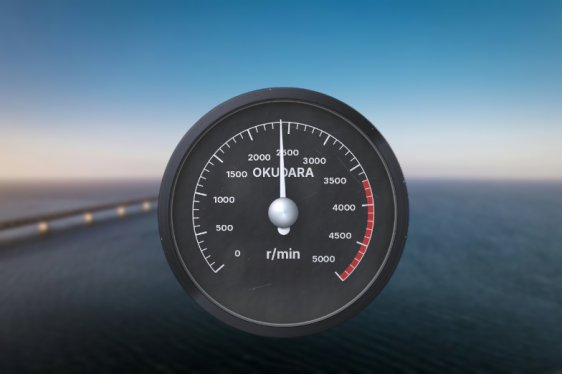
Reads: 2400; rpm
